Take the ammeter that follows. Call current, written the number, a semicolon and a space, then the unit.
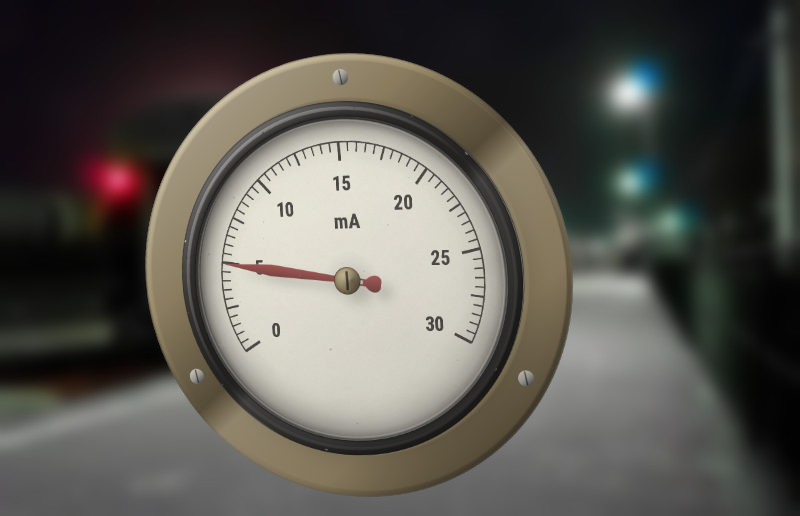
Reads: 5; mA
